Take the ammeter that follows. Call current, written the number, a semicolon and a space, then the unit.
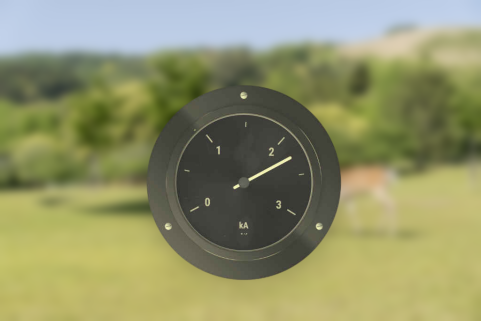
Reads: 2.25; kA
